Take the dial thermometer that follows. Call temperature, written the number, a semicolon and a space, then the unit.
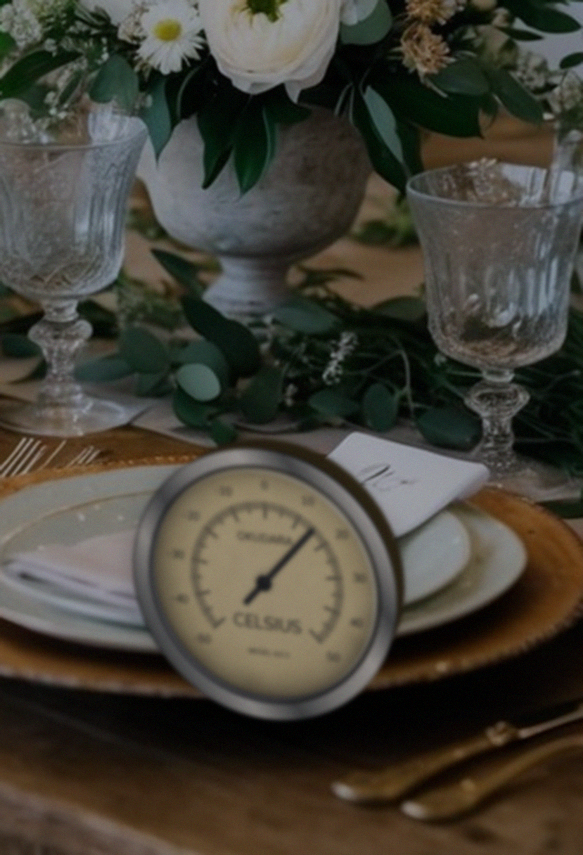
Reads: 15; °C
